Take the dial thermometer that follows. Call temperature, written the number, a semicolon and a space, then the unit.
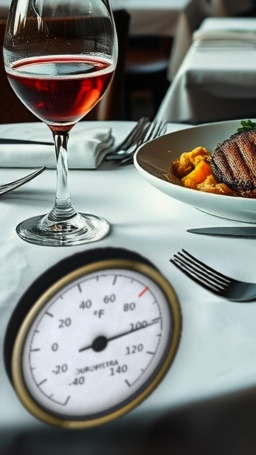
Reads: 100; °F
